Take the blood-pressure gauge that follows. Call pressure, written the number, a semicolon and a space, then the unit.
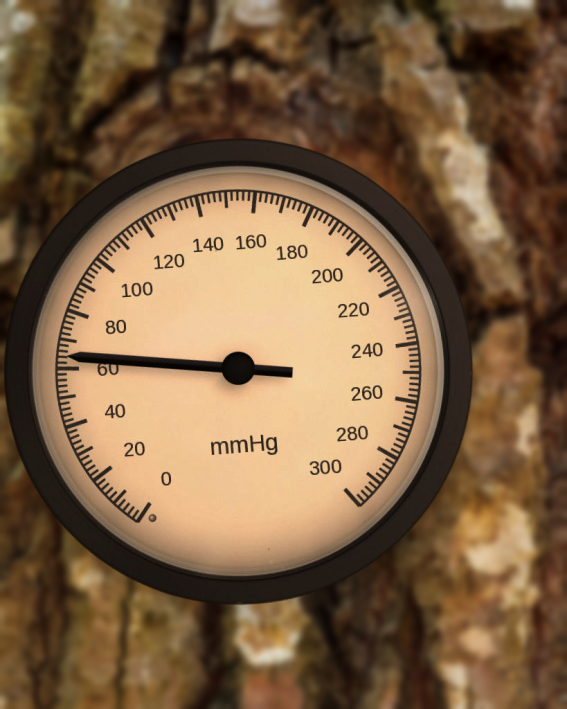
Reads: 64; mmHg
